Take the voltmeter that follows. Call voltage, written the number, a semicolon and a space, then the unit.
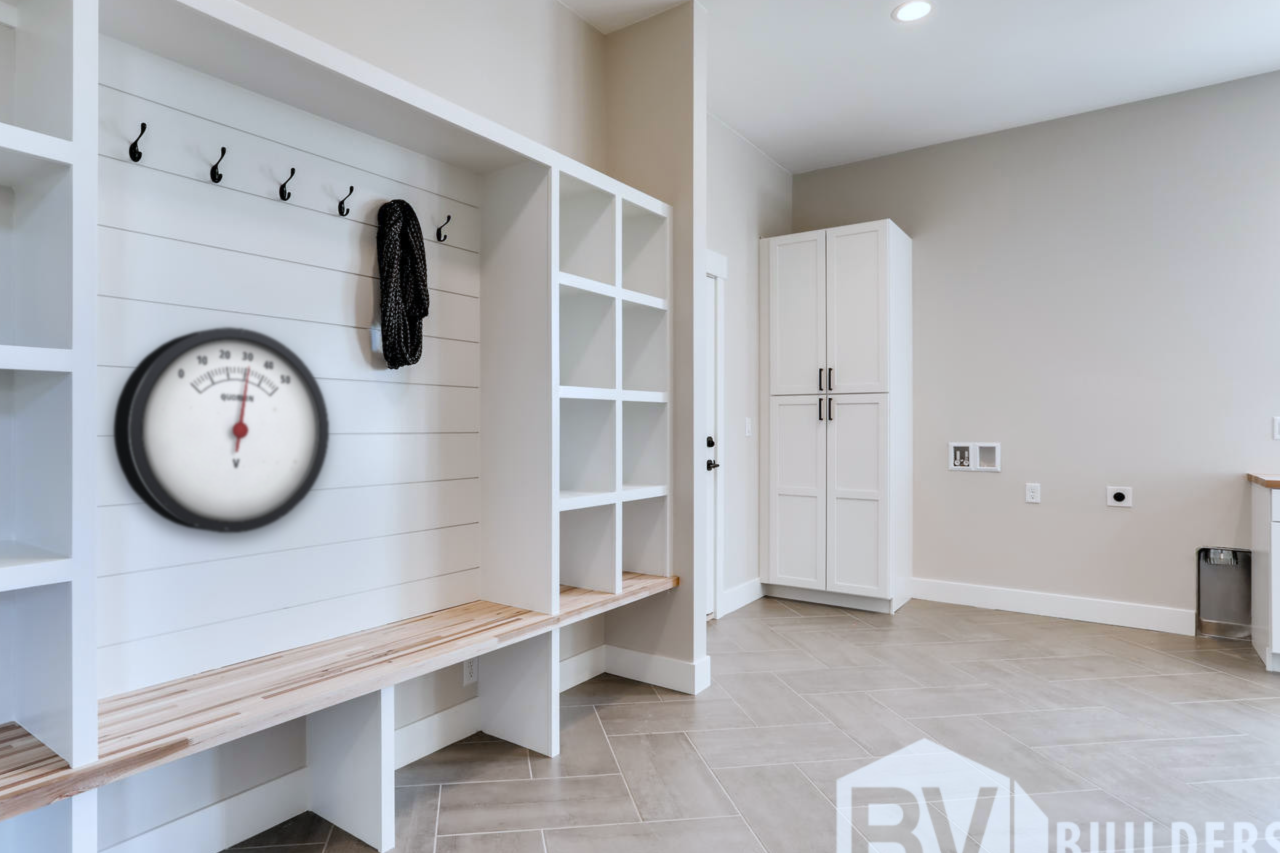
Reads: 30; V
